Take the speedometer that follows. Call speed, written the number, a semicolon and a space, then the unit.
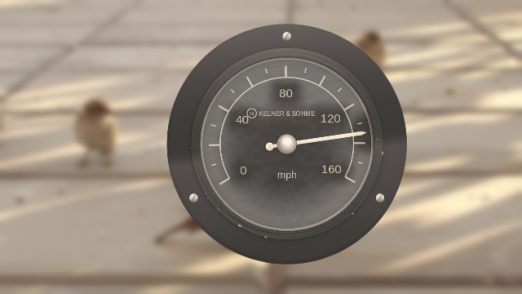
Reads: 135; mph
